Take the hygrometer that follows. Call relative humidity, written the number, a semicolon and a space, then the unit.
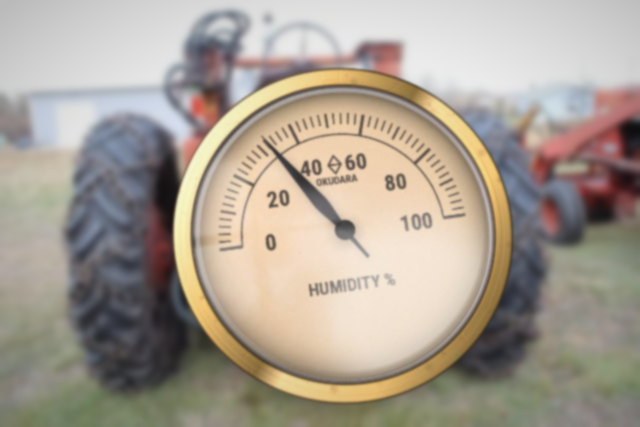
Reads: 32; %
